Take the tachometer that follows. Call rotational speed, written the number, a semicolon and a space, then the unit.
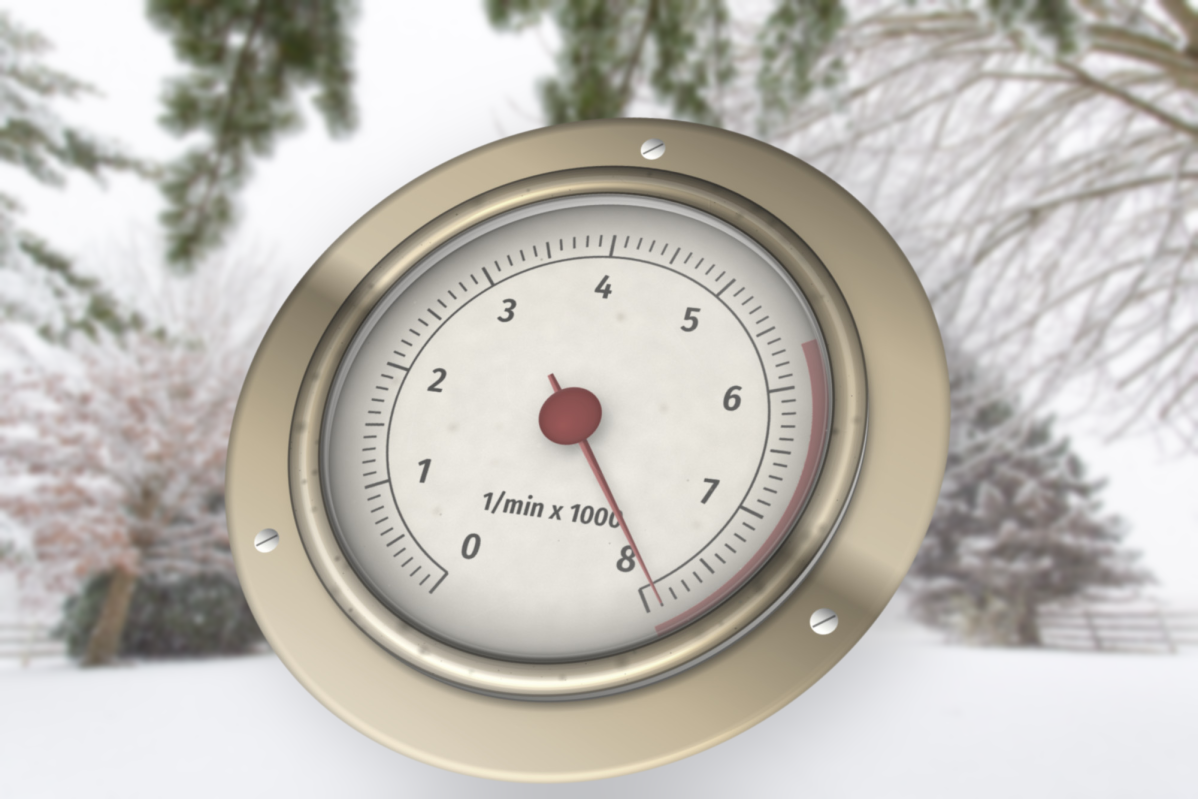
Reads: 7900; rpm
